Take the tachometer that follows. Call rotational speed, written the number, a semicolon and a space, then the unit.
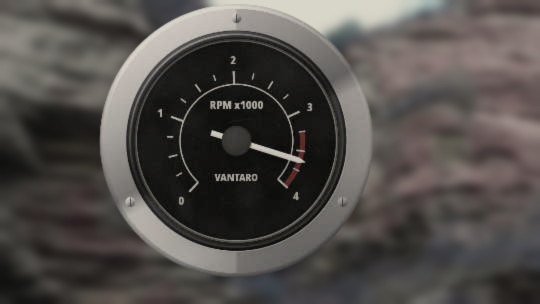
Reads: 3625; rpm
